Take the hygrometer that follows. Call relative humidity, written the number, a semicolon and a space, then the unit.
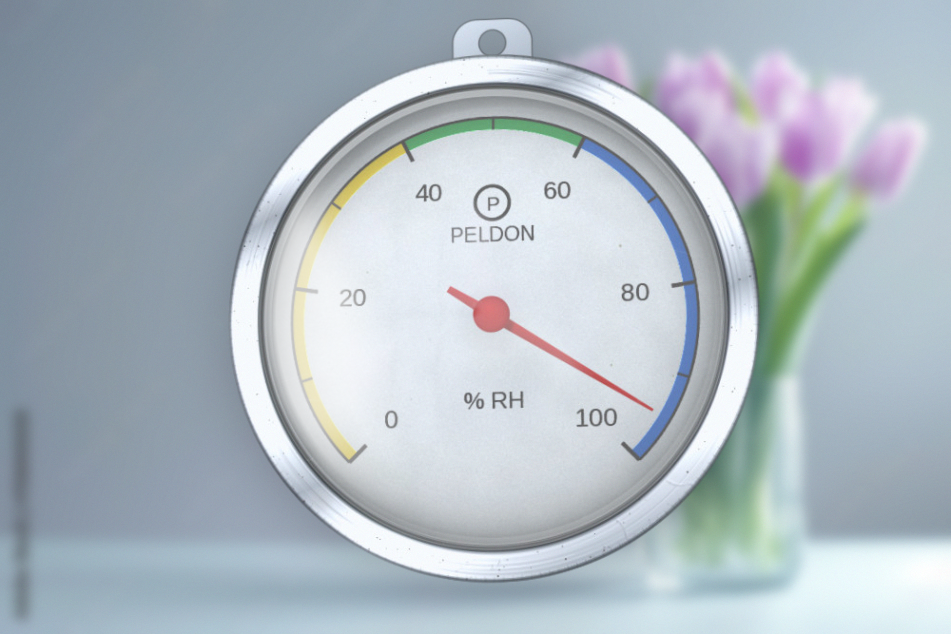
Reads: 95; %
